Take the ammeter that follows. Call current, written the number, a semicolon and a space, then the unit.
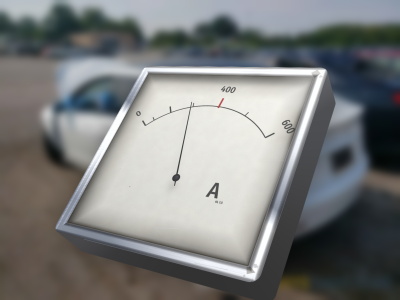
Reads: 300; A
